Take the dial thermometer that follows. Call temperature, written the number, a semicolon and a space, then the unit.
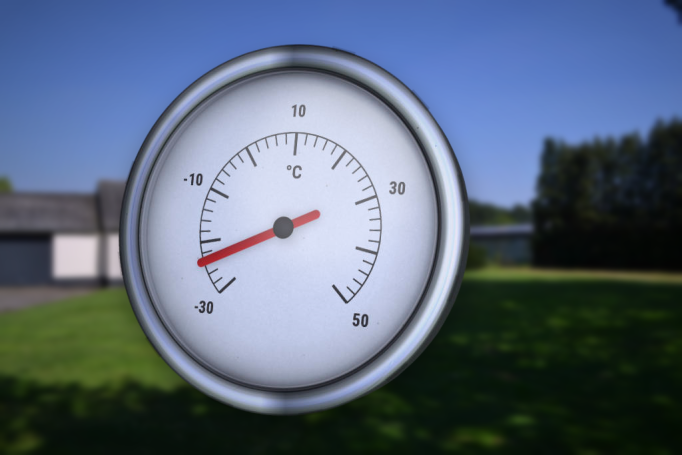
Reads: -24; °C
